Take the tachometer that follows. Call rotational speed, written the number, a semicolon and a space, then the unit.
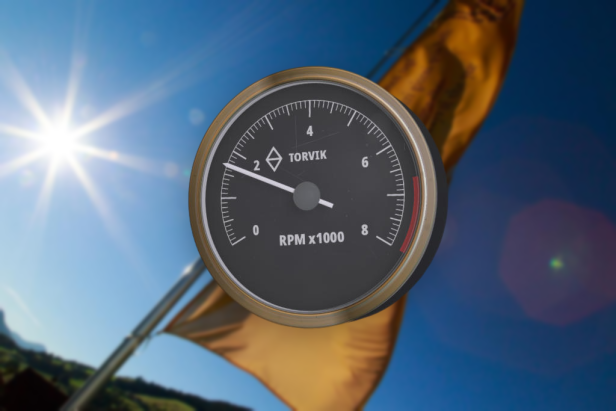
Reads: 1700; rpm
